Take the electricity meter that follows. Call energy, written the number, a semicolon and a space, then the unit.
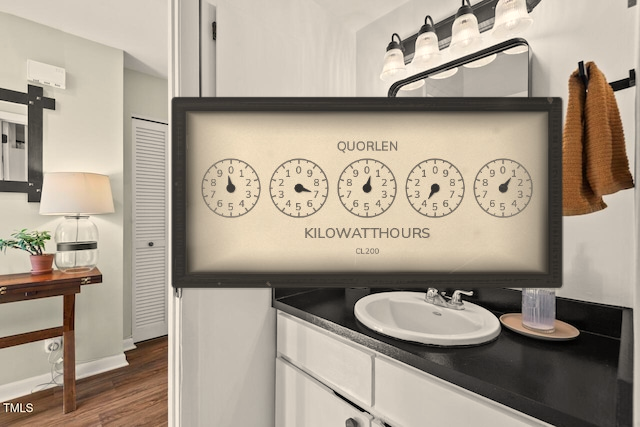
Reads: 97041; kWh
